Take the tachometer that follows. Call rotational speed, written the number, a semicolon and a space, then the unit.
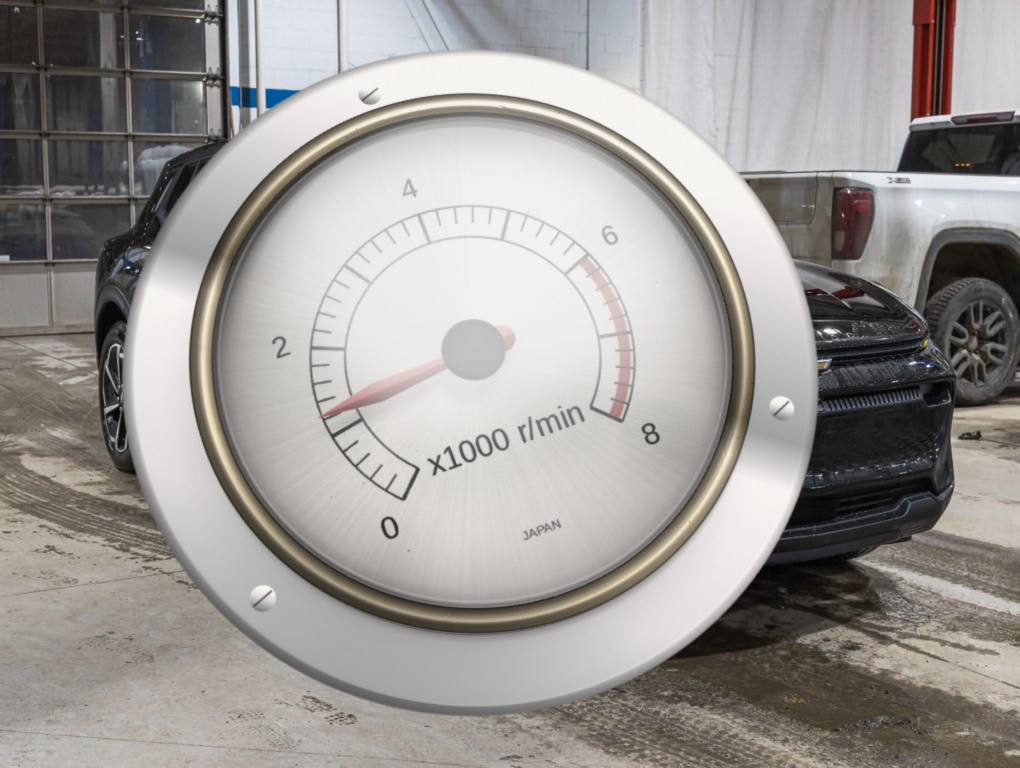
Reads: 1200; rpm
